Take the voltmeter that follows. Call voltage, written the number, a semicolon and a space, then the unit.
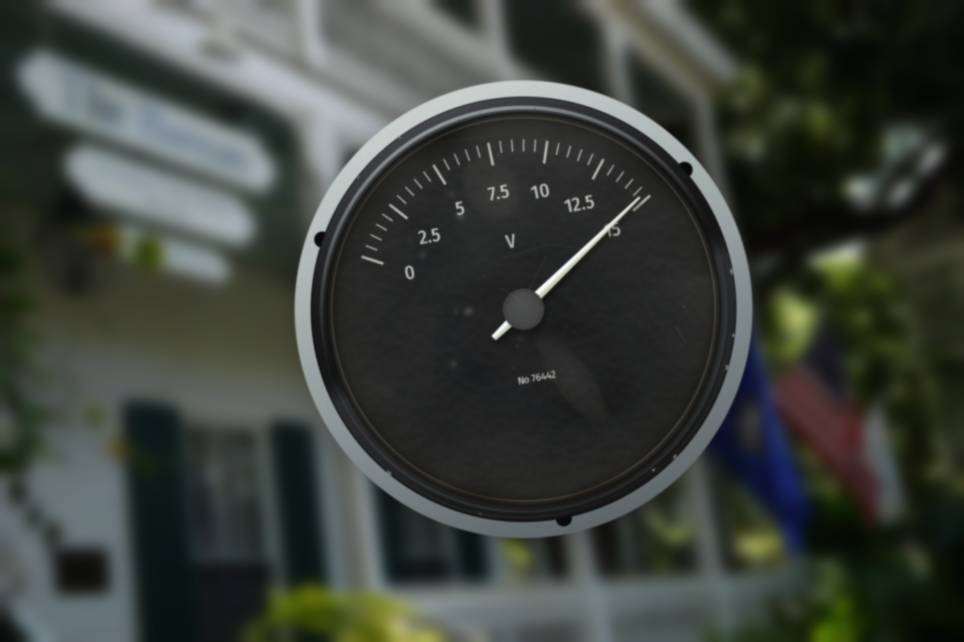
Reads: 14.75; V
